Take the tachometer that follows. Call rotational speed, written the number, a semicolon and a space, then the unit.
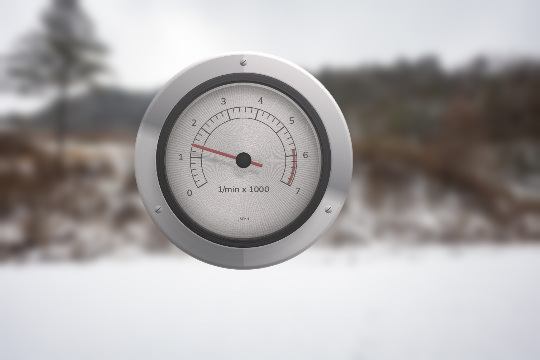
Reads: 1400; rpm
